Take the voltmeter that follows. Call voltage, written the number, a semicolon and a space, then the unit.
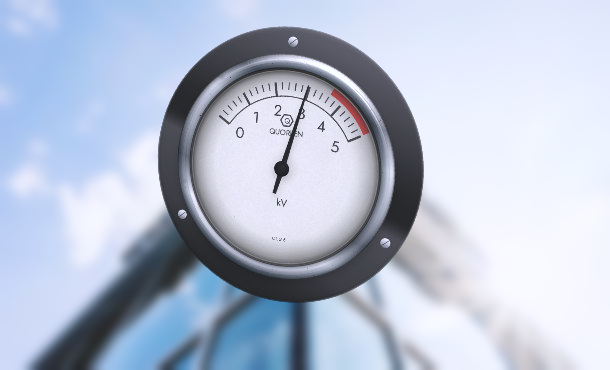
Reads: 3; kV
